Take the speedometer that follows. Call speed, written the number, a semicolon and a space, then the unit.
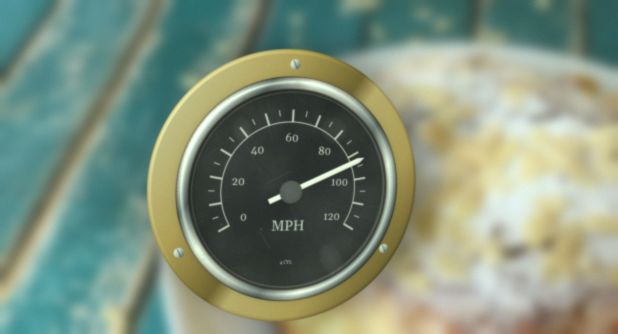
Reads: 92.5; mph
